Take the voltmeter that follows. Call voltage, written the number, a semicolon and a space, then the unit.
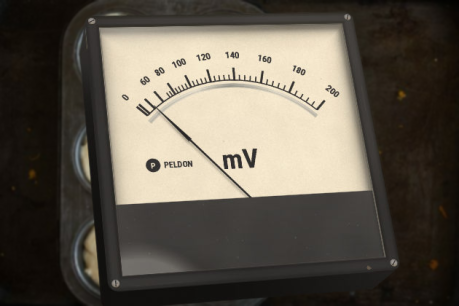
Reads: 40; mV
